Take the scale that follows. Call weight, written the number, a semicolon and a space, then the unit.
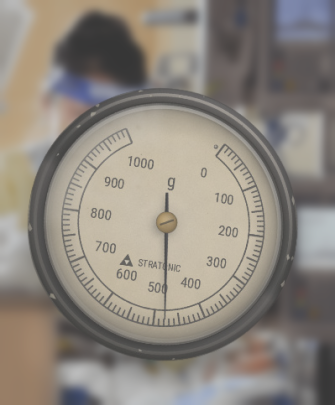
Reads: 480; g
